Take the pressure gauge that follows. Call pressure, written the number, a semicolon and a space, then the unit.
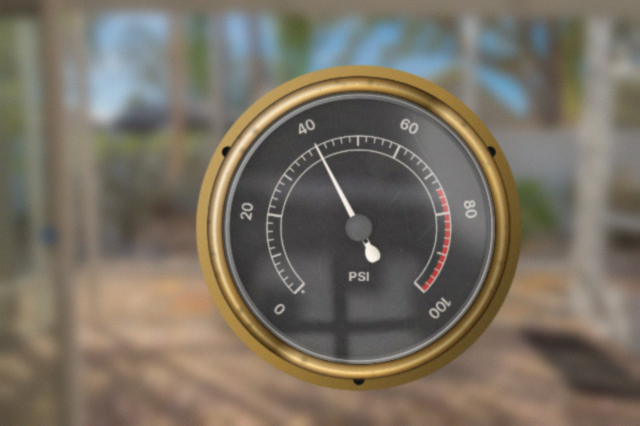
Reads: 40; psi
